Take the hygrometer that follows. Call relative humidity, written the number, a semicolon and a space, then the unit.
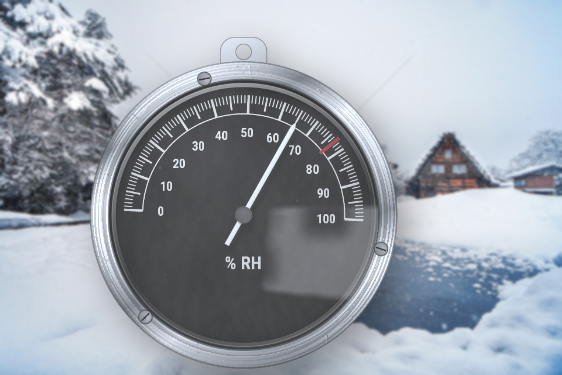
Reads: 65; %
